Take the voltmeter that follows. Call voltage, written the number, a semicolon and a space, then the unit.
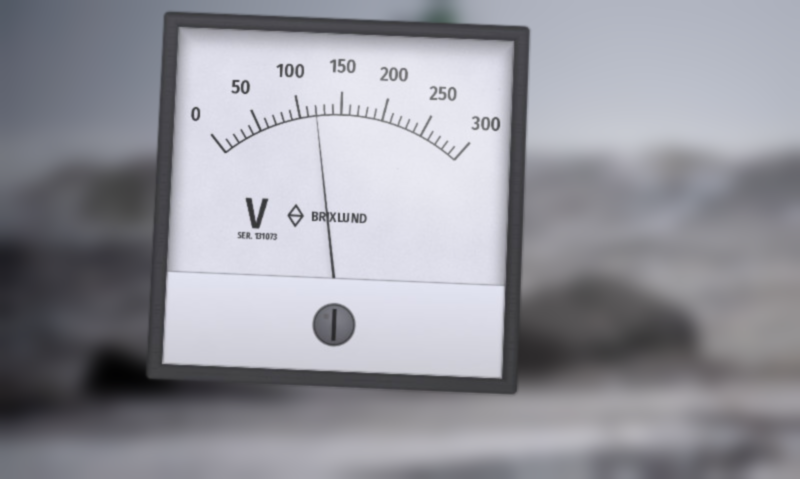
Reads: 120; V
